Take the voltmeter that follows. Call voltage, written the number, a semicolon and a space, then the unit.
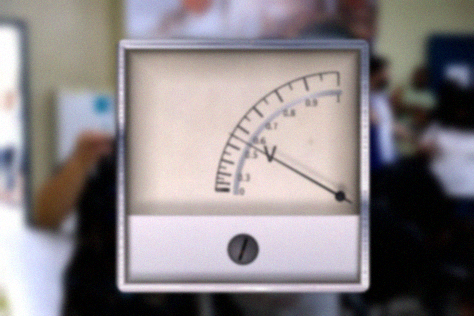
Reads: 0.55; V
